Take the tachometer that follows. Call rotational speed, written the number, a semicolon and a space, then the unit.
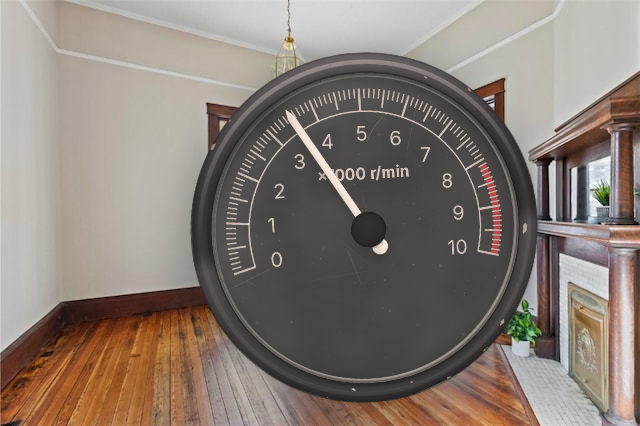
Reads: 3500; rpm
